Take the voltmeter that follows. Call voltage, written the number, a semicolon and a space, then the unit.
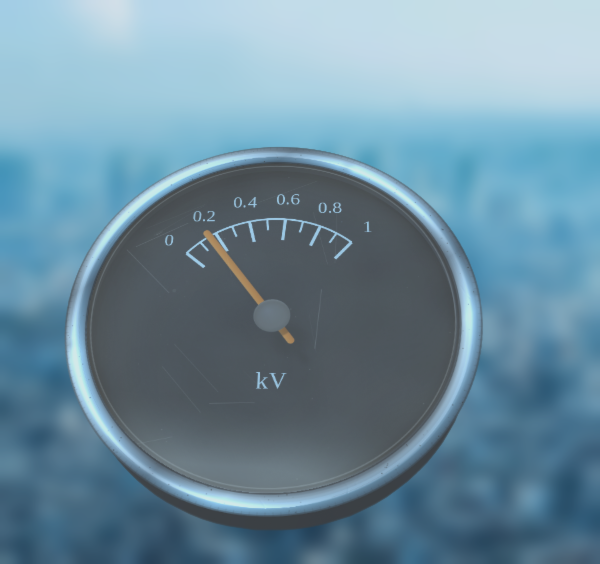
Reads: 0.15; kV
